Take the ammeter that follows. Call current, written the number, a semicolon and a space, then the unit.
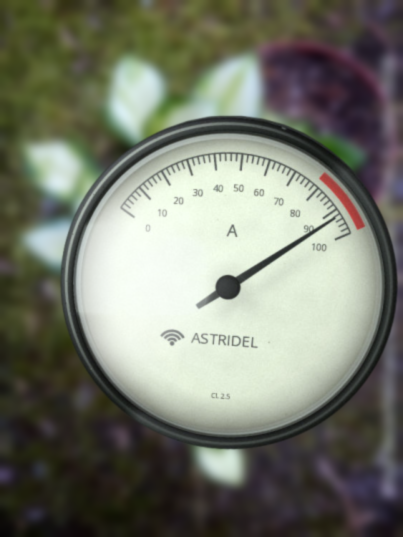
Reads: 92; A
